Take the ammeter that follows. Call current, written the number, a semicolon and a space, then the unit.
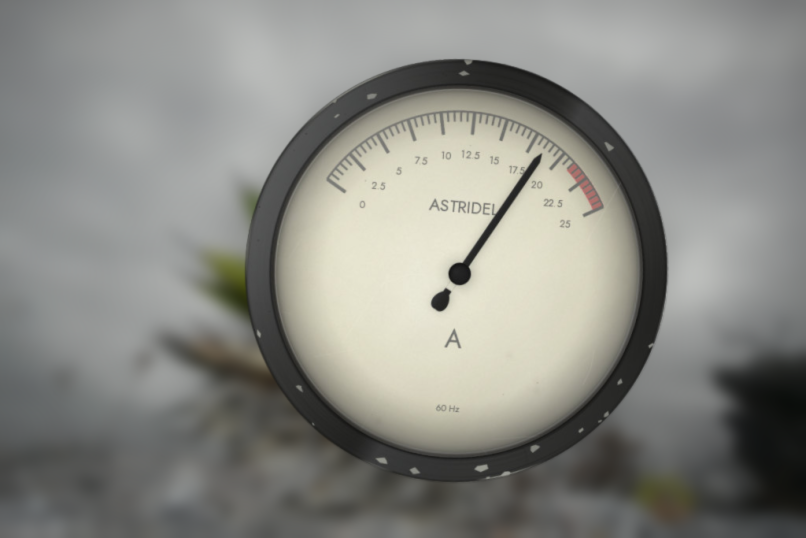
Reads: 18.5; A
